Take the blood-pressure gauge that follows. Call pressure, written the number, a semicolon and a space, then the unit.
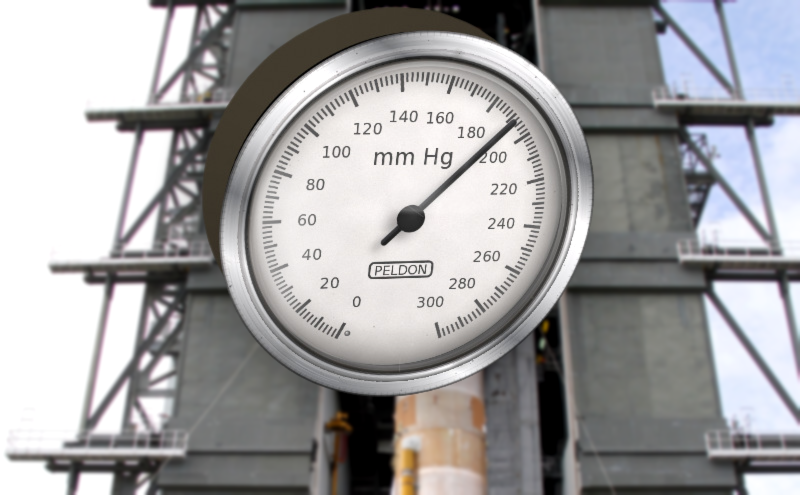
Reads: 190; mmHg
